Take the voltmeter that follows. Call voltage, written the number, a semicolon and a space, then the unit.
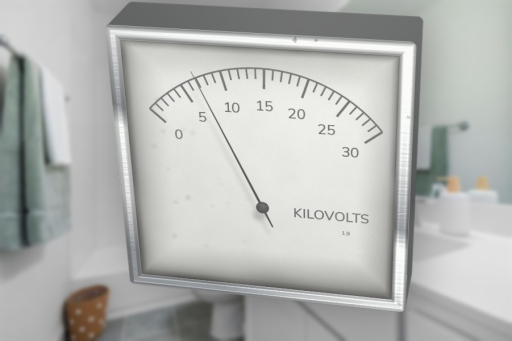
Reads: 7; kV
